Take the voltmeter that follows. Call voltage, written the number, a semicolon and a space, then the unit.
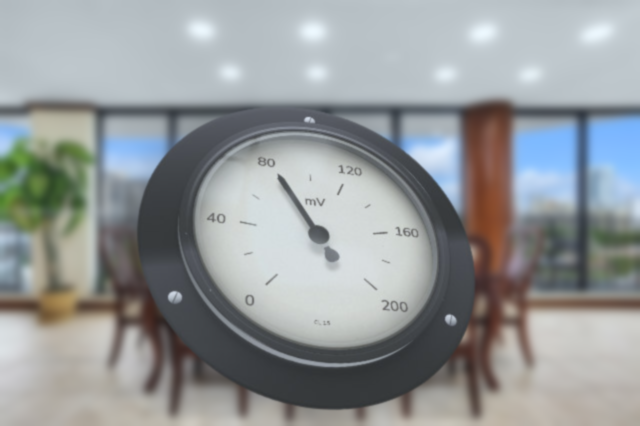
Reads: 80; mV
